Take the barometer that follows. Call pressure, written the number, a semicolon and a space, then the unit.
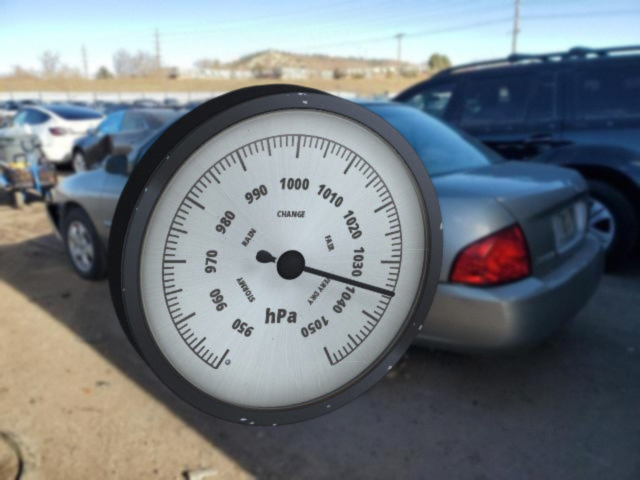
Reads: 1035; hPa
